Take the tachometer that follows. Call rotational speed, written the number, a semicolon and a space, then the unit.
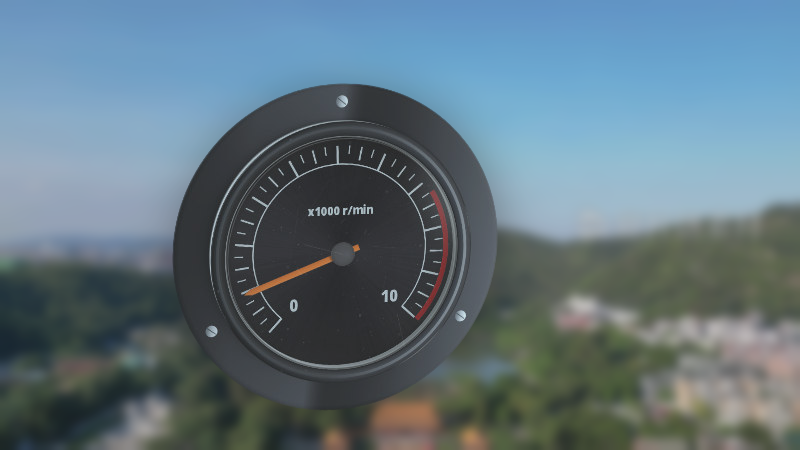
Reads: 1000; rpm
